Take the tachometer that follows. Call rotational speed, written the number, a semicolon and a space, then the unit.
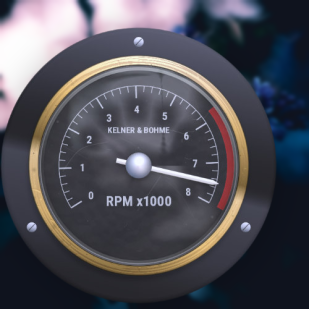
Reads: 7500; rpm
